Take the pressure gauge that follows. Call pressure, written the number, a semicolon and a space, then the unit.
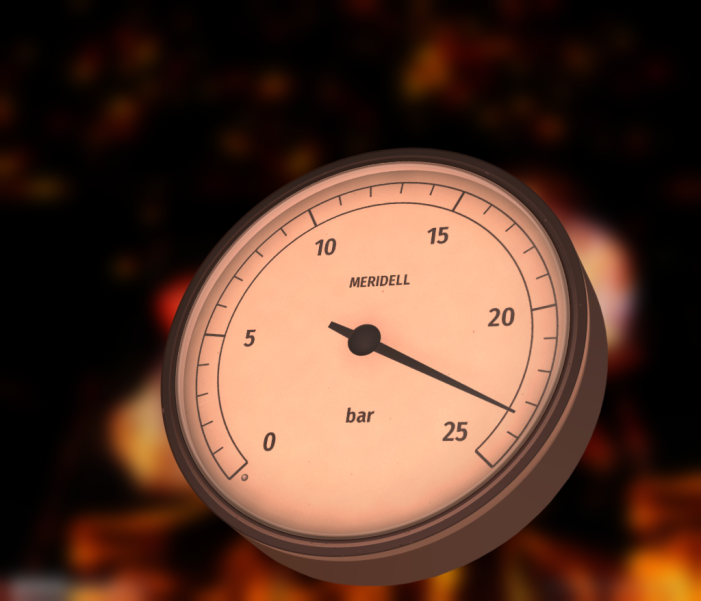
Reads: 23.5; bar
